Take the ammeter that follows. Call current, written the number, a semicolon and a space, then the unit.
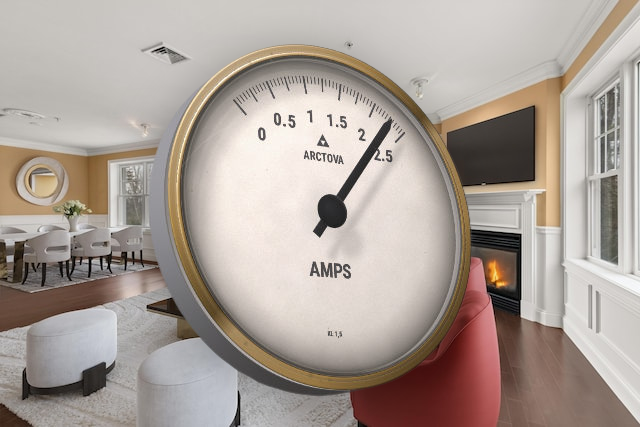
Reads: 2.25; A
